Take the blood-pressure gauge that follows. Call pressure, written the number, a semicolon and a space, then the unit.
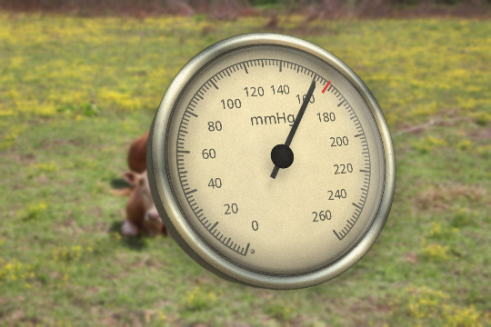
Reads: 160; mmHg
